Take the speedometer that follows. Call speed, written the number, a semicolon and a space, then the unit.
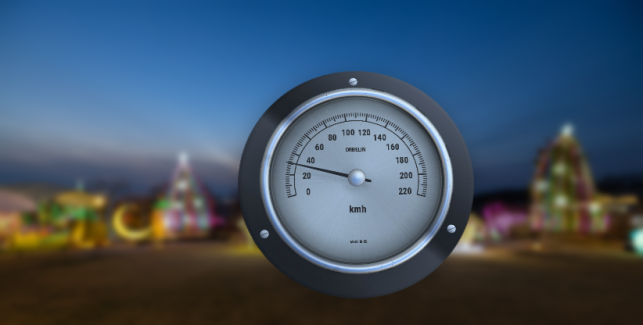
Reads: 30; km/h
